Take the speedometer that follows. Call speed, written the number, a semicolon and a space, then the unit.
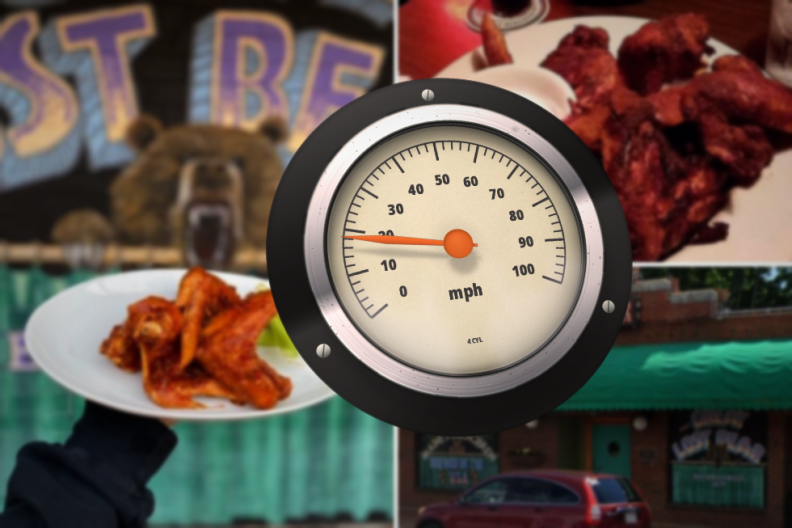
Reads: 18; mph
